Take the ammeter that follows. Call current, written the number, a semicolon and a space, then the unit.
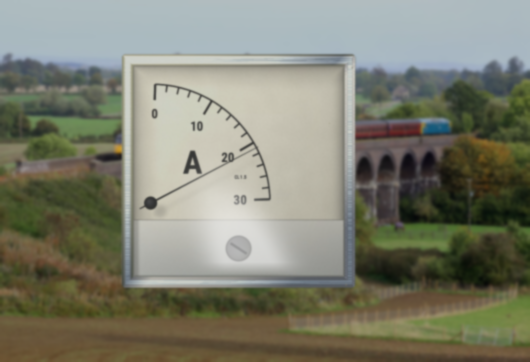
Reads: 21; A
